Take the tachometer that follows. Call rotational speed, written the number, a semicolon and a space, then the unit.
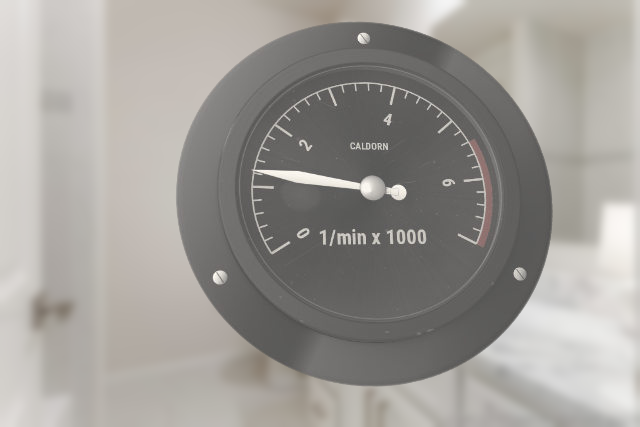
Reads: 1200; rpm
